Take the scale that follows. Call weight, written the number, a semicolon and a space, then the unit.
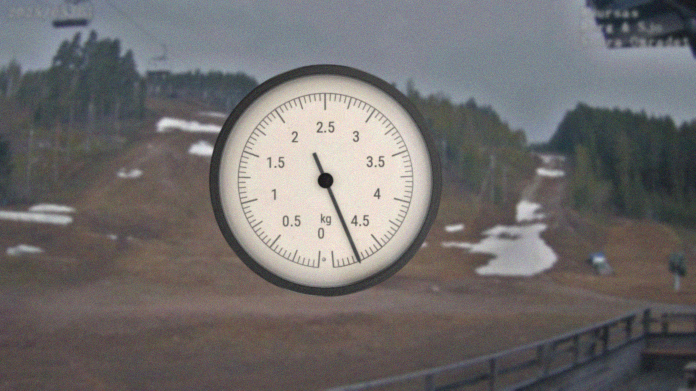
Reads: 4.75; kg
